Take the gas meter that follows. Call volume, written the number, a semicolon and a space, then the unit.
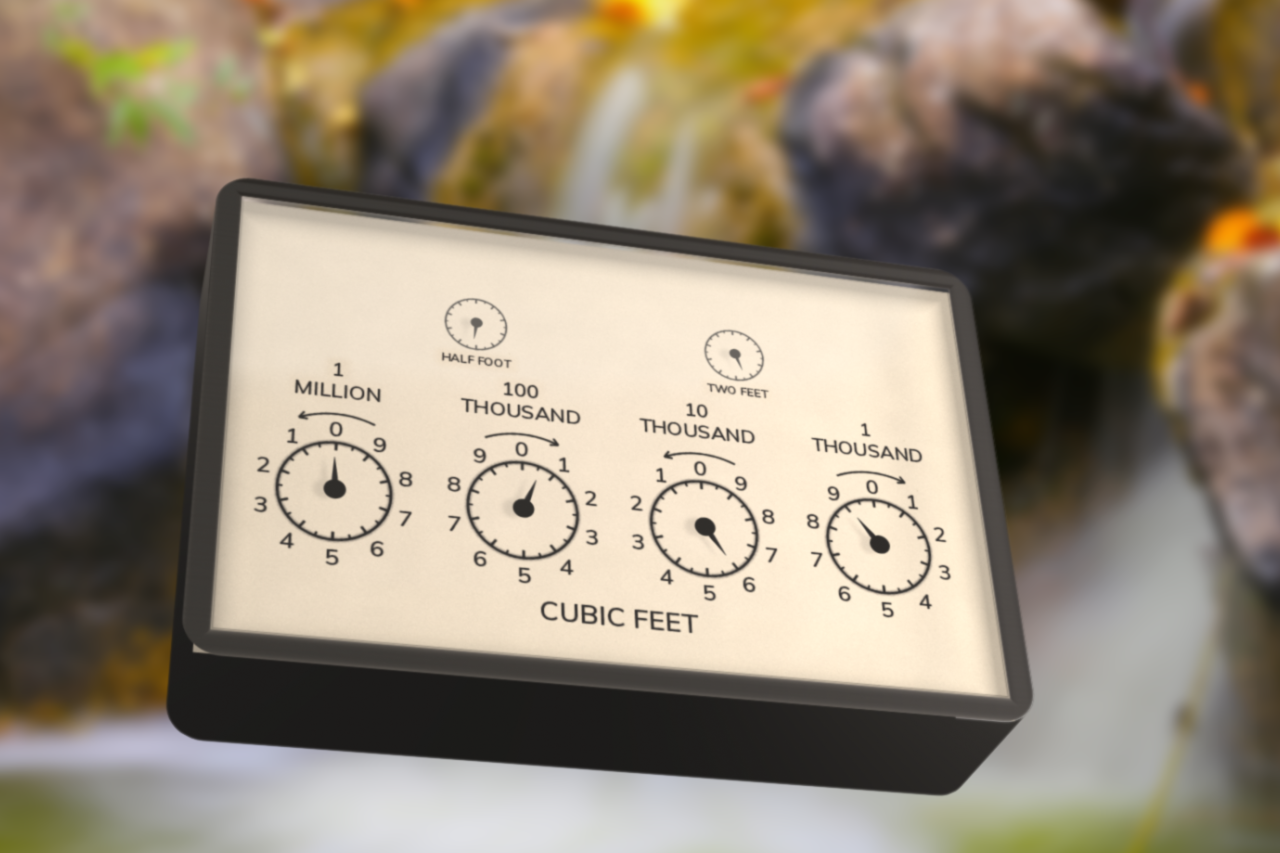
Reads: 5900; ft³
